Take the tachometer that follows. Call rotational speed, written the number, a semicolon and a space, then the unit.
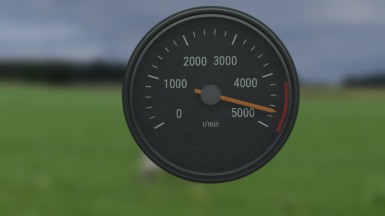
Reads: 4700; rpm
